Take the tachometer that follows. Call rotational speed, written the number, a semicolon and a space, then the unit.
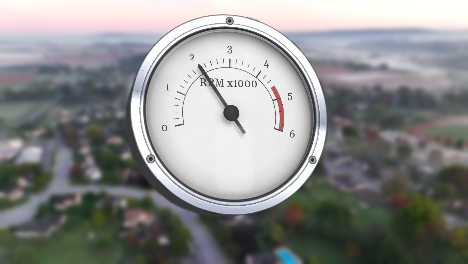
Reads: 2000; rpm
